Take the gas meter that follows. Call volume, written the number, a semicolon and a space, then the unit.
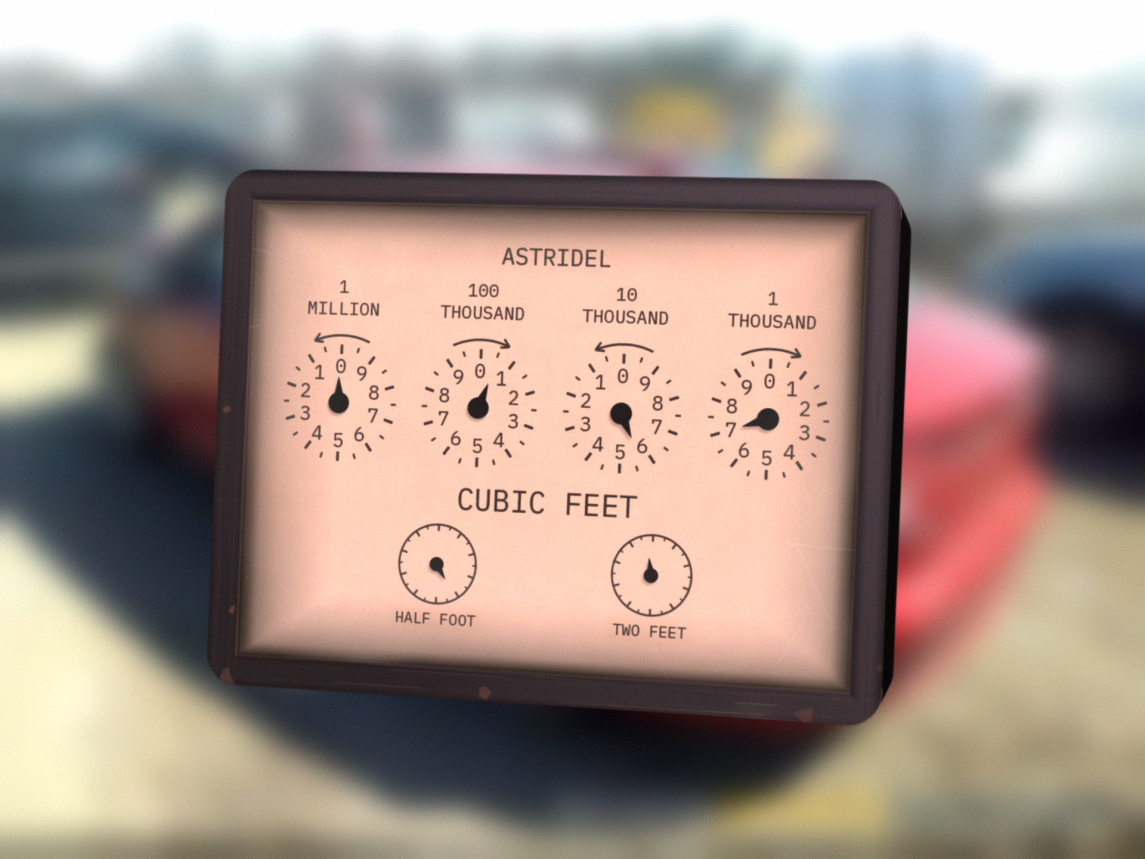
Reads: 5700; ft³
